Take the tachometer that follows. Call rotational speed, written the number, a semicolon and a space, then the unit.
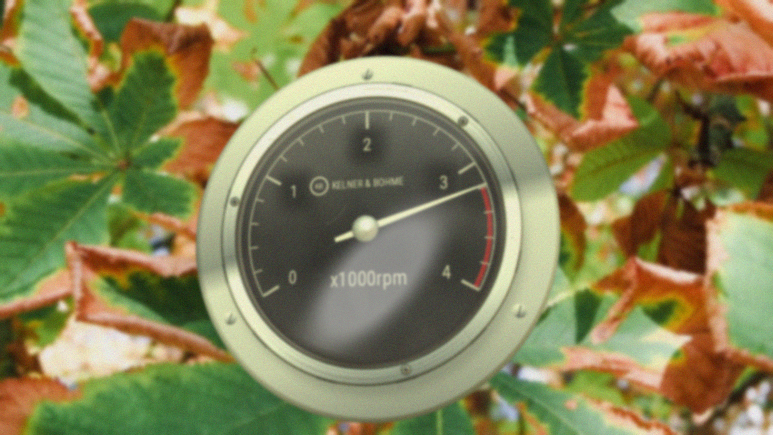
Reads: 3200; rpm
